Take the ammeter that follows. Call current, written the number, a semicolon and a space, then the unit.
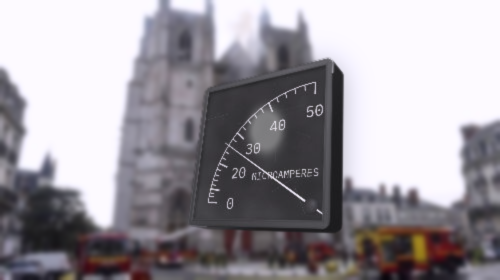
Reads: 26; µA
